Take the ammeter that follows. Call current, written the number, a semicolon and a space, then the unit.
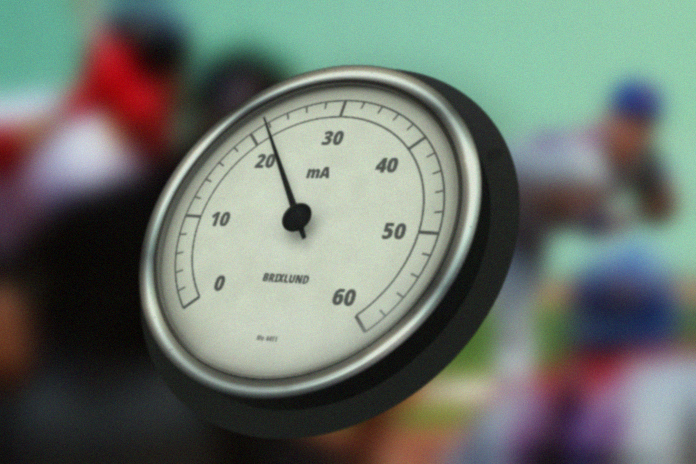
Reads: 22; mA
